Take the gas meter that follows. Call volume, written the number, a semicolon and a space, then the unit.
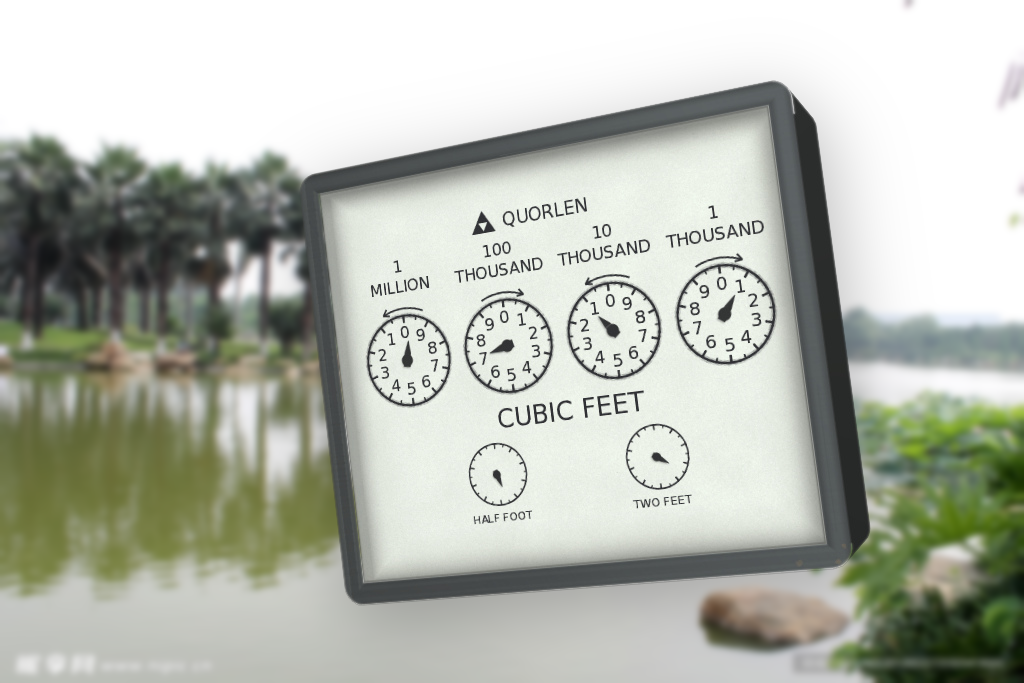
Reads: 971100; ft³
